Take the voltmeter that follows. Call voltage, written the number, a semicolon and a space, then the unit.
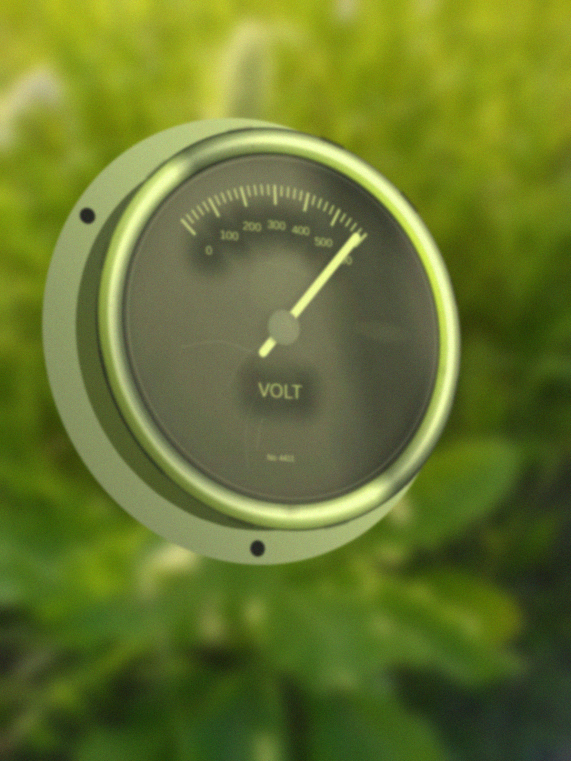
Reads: 580; V
